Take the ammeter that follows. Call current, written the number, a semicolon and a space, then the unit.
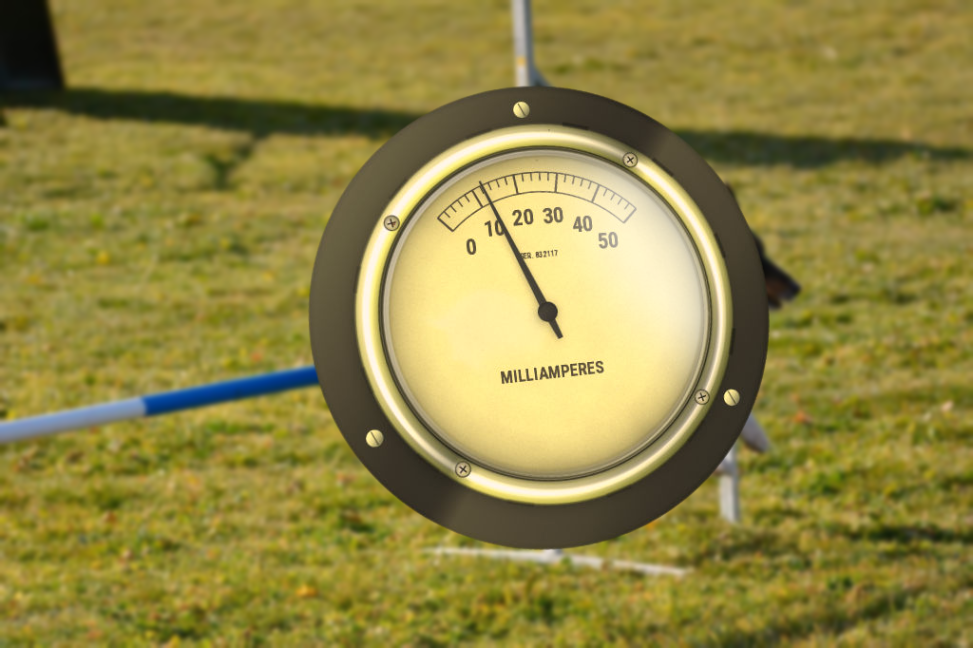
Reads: 12; mA
